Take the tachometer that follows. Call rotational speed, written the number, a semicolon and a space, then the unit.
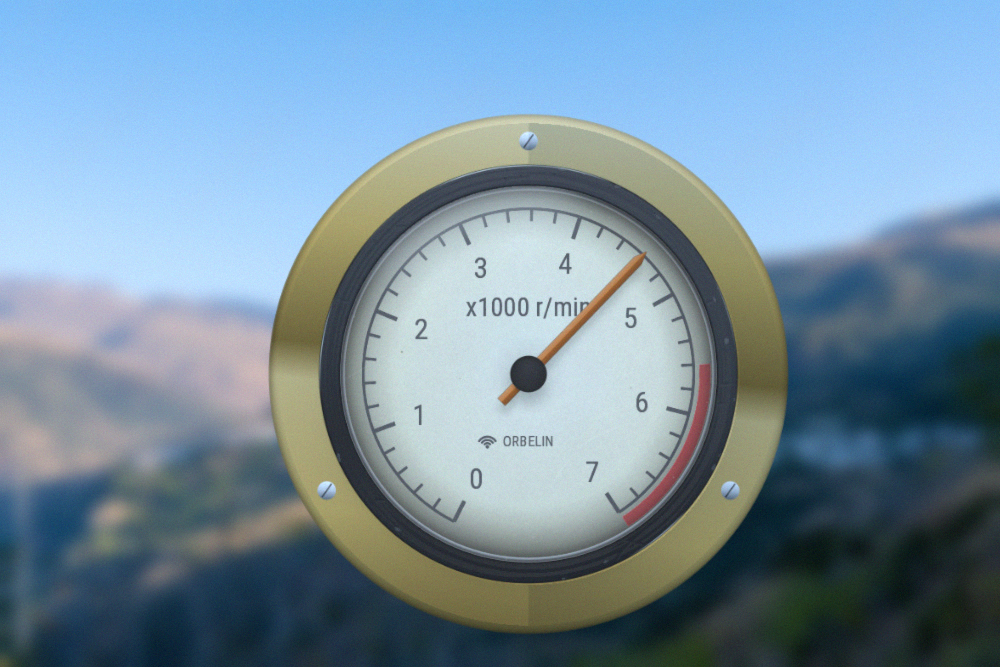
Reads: 4600; rpm
